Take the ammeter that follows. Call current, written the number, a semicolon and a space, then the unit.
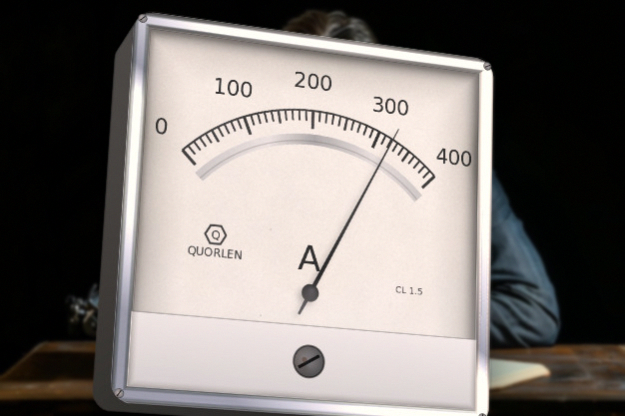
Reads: 320; A
